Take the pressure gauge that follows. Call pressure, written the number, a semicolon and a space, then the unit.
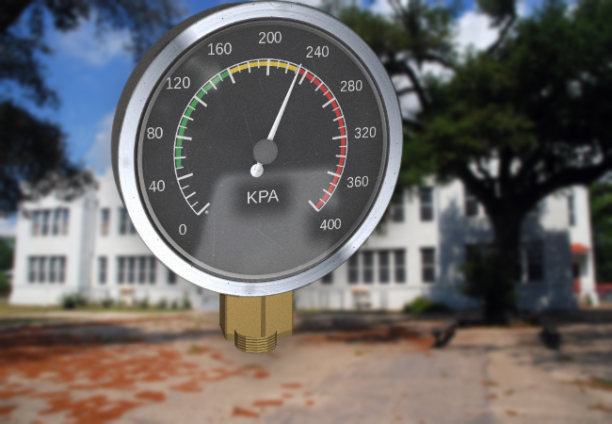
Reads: 230; kPa
